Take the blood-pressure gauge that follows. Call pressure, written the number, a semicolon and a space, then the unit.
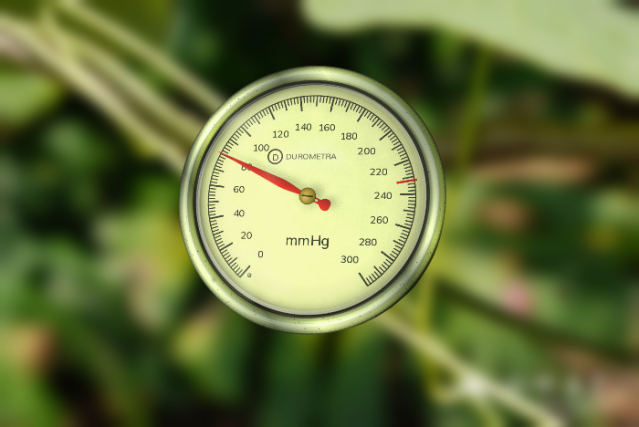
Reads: 80; mmHg
